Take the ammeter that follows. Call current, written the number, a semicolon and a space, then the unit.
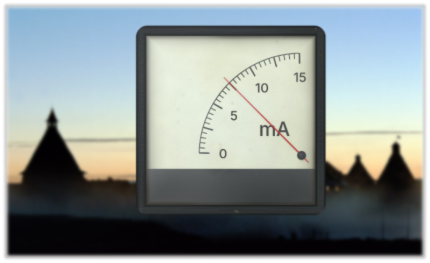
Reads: 7.5; mA
